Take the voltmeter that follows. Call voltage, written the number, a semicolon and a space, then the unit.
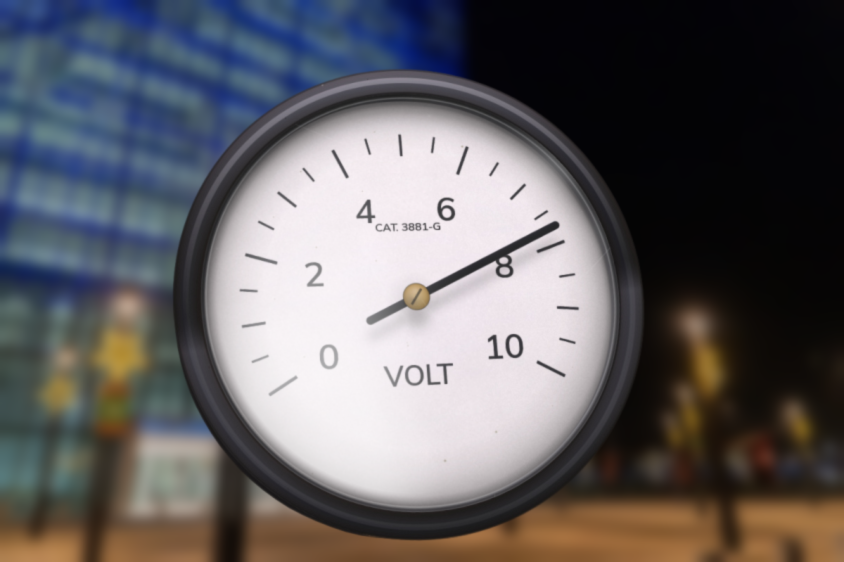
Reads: 7.75; V
